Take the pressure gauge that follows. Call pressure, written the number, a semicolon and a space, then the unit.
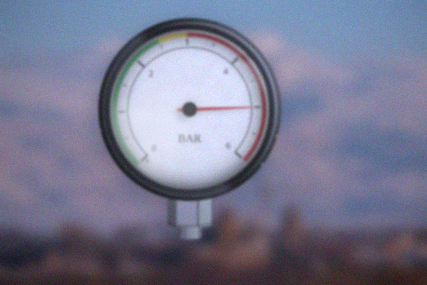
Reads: 5; bar
